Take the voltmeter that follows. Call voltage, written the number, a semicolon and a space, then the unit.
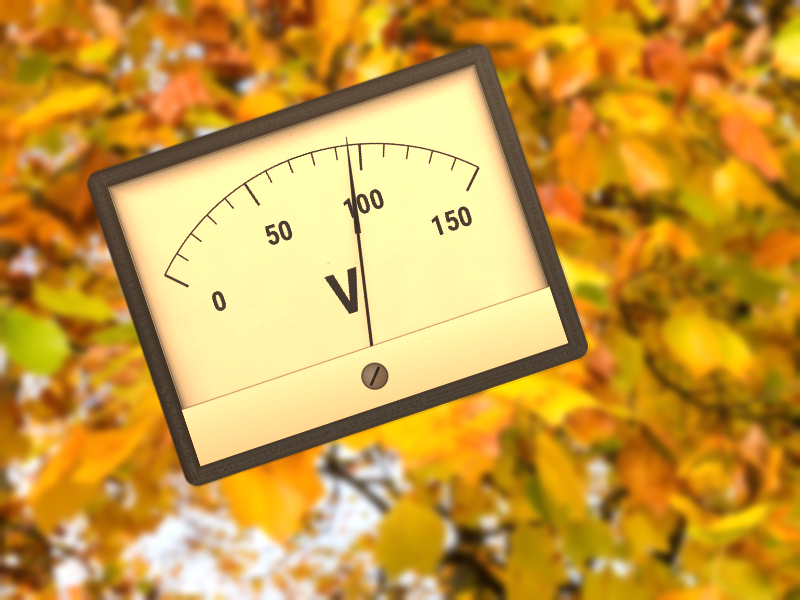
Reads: 95; V
